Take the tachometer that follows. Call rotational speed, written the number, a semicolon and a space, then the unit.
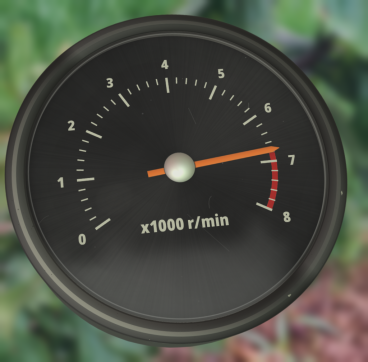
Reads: 6800; rpm
